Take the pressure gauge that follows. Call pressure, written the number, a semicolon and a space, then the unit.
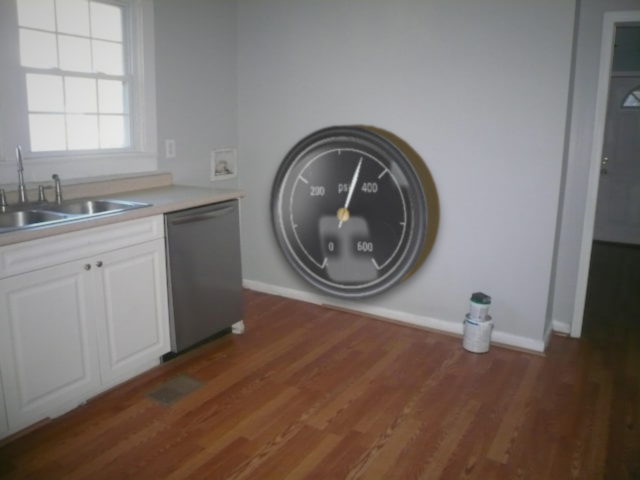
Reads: 350; psi
